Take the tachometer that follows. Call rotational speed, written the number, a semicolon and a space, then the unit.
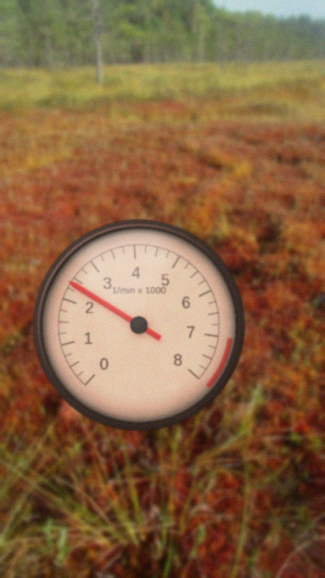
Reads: 2375; rpm
